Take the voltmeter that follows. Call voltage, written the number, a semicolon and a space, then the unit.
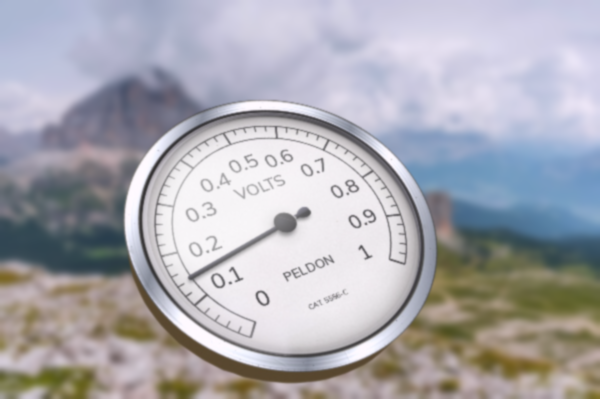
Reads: 0.14; V
